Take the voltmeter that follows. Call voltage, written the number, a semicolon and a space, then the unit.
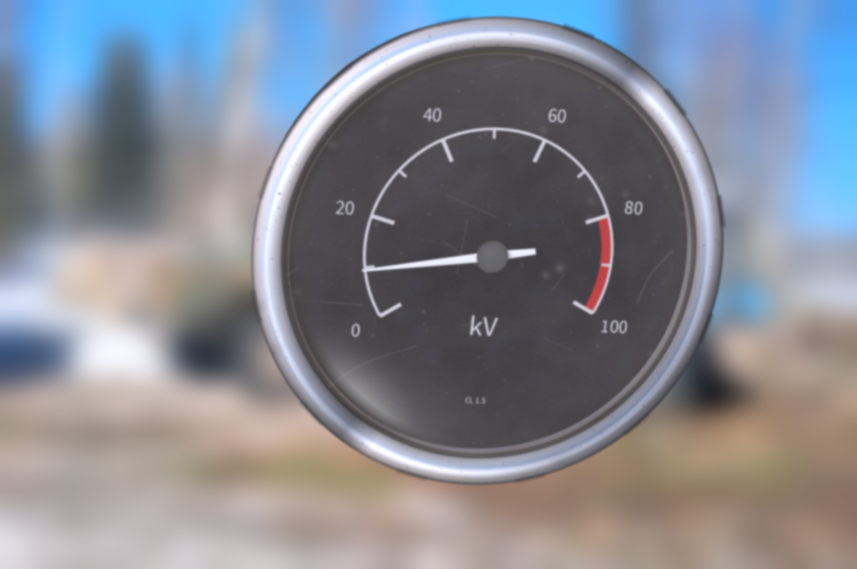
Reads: 10; kV
